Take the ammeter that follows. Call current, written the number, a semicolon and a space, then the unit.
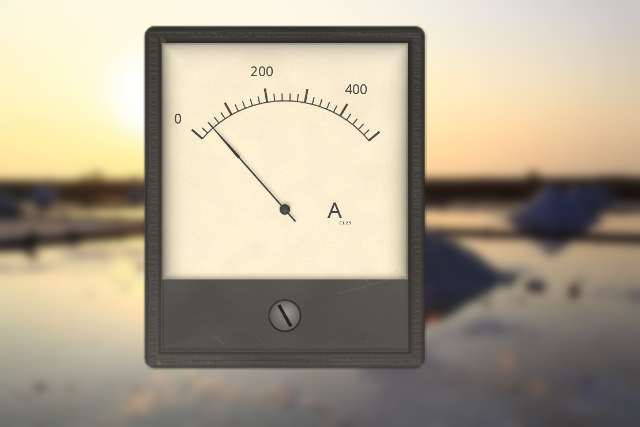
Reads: 40; A
